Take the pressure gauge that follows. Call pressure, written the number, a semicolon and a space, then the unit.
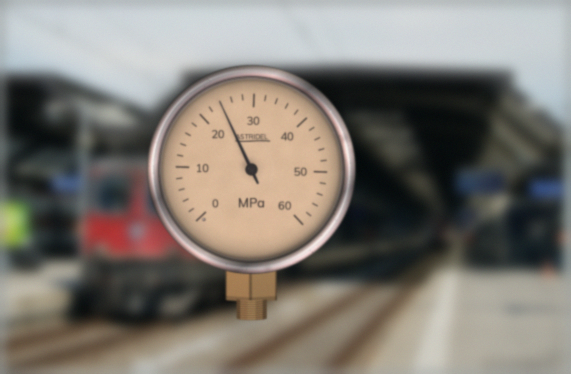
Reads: 24; MPa
